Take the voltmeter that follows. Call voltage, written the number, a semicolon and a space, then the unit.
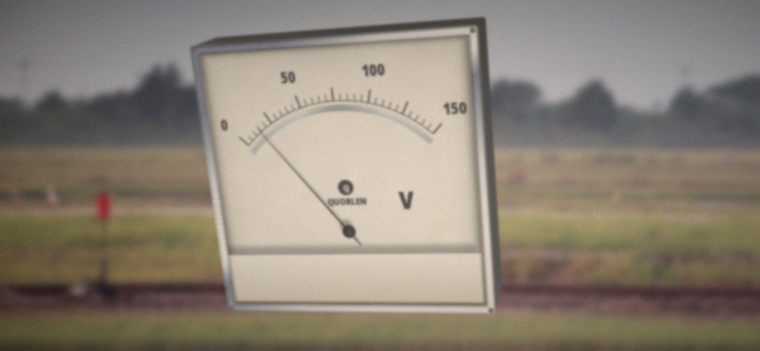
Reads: 15; V
